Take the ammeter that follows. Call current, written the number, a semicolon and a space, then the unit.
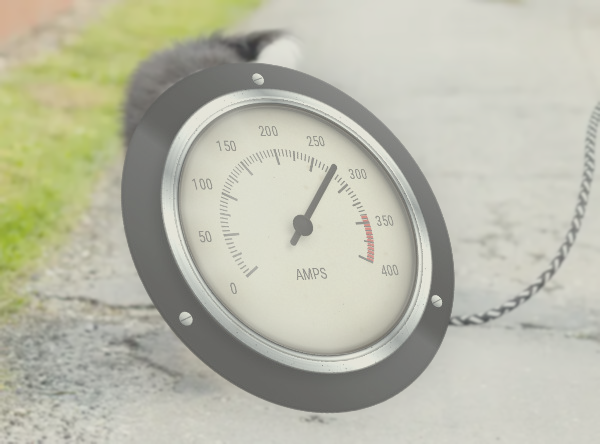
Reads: 275; A
